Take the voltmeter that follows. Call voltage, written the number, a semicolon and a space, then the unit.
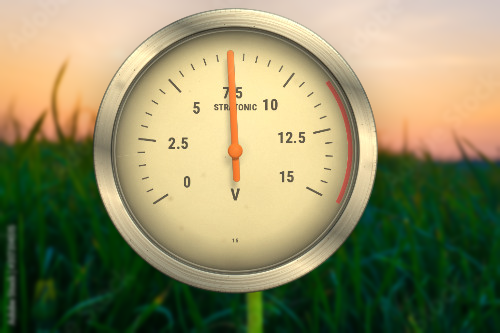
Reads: 7.5; V
